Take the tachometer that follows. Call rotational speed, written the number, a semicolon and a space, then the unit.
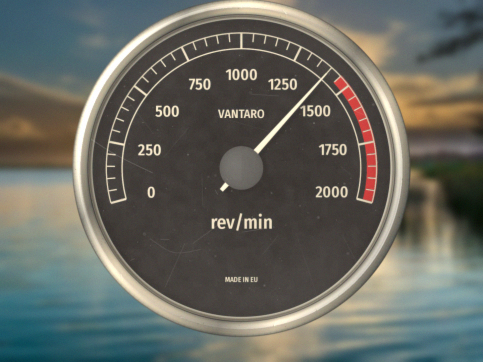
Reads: 1400; rpm
